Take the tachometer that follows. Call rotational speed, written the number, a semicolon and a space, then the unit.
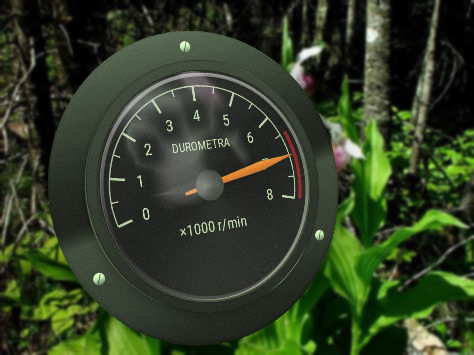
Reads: 7000; rpm
